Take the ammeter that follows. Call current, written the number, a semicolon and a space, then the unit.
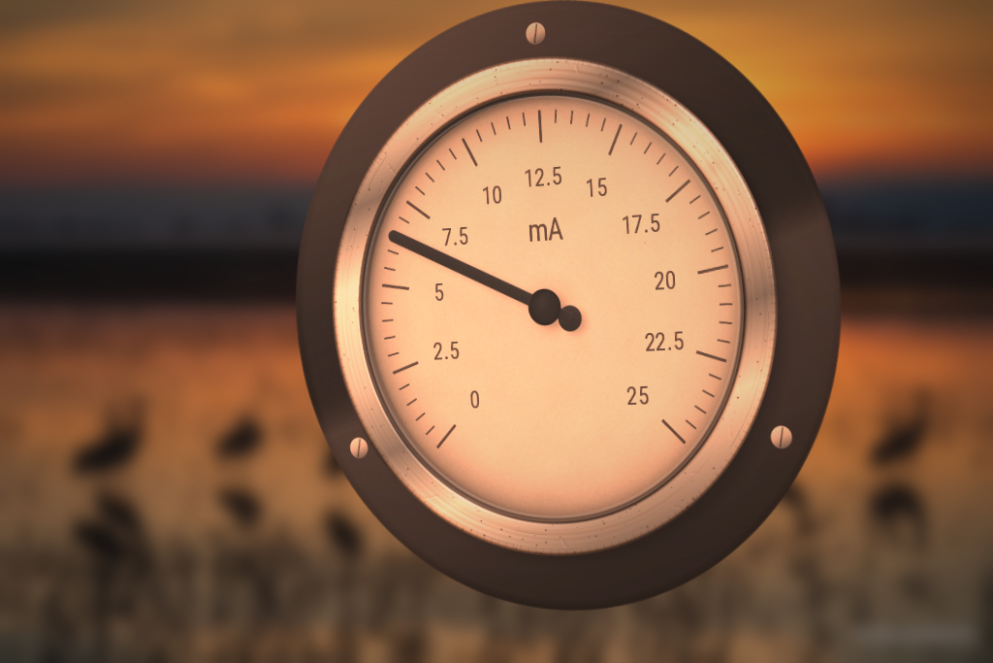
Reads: 6.5; mA
